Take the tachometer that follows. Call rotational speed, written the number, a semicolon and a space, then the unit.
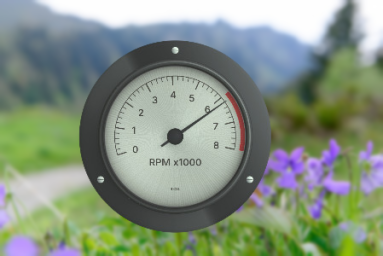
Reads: 6200; rpm
